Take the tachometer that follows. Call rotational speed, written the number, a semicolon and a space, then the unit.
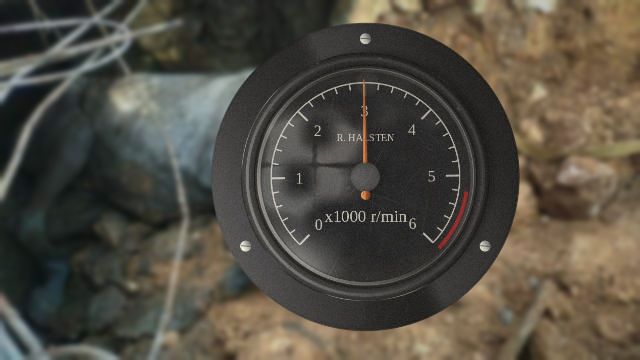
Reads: 3000; rpm
